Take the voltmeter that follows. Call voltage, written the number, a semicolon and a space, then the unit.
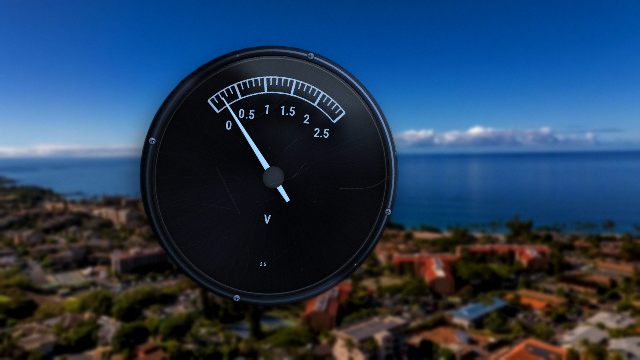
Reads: 0.2; V
